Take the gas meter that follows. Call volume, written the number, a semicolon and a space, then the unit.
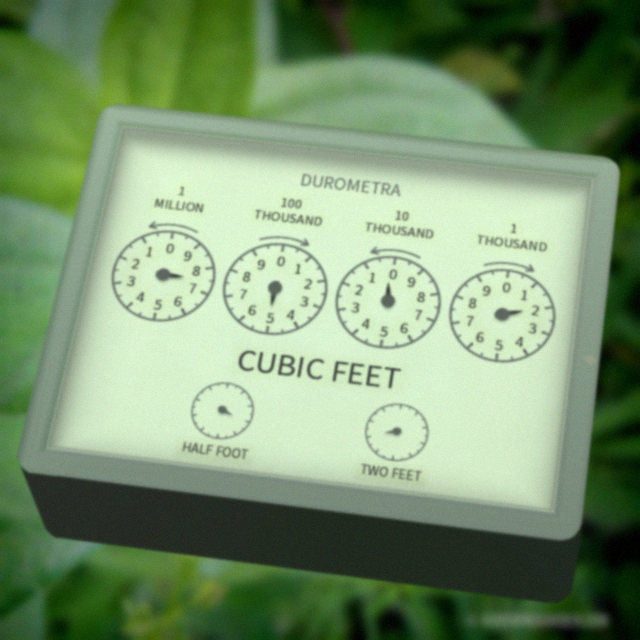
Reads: 750200; ft³
